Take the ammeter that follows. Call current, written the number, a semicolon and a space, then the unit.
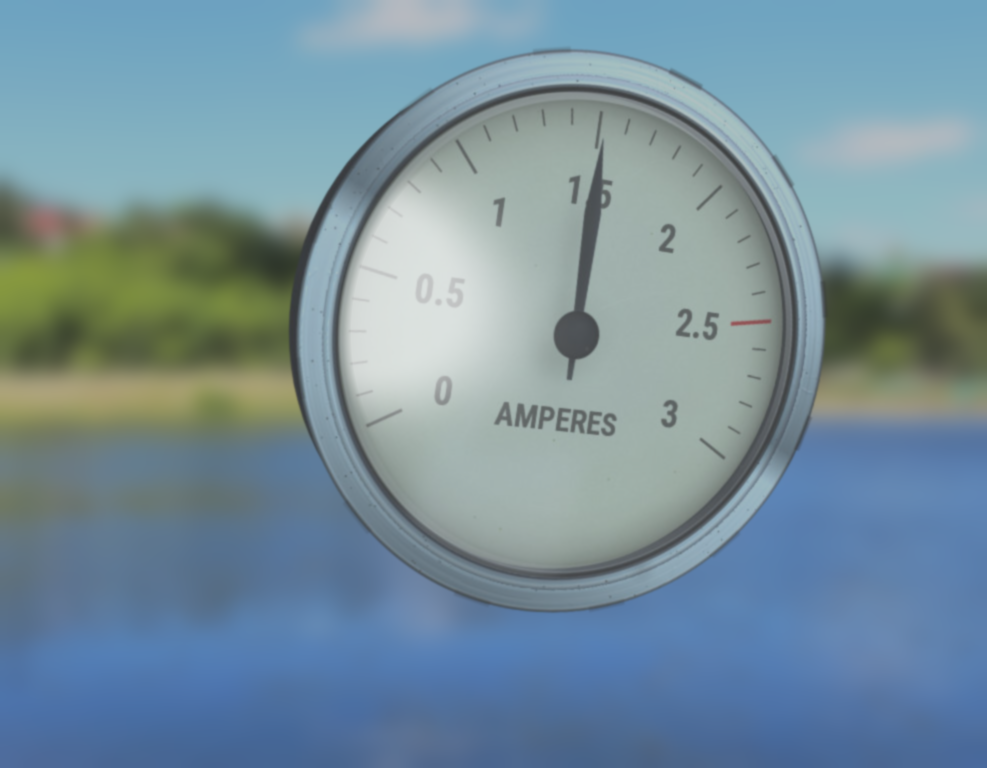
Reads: 1.5; A
